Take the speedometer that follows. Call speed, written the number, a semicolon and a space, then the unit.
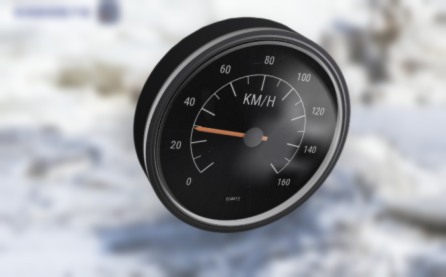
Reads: 30; km/h
